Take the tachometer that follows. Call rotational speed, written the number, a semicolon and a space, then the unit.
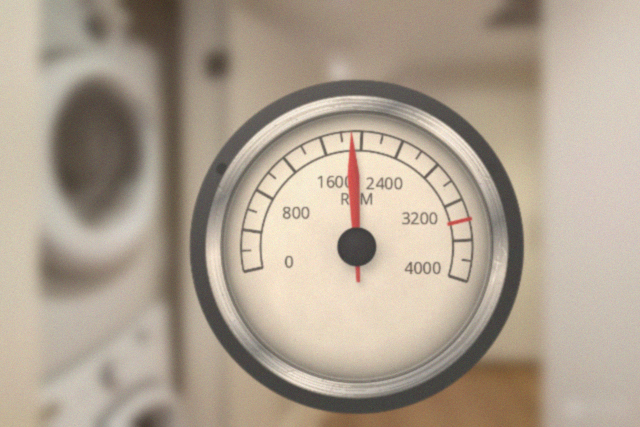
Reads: 1900; rpm
